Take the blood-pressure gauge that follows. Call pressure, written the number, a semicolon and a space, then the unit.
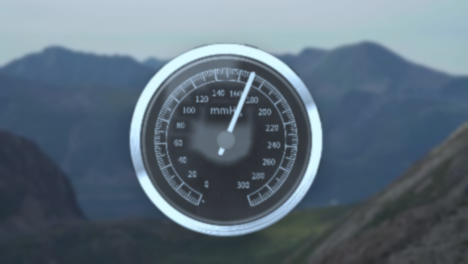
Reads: 170; mmHg
